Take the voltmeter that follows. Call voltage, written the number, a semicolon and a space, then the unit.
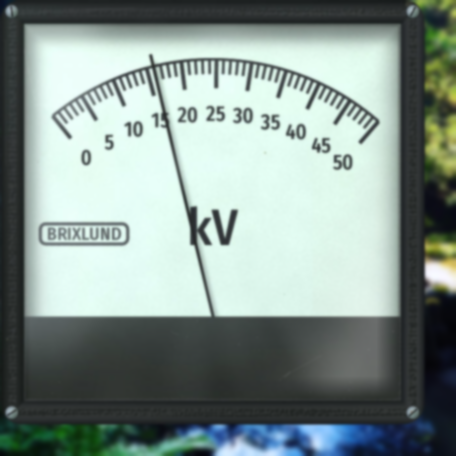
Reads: 16; kV
